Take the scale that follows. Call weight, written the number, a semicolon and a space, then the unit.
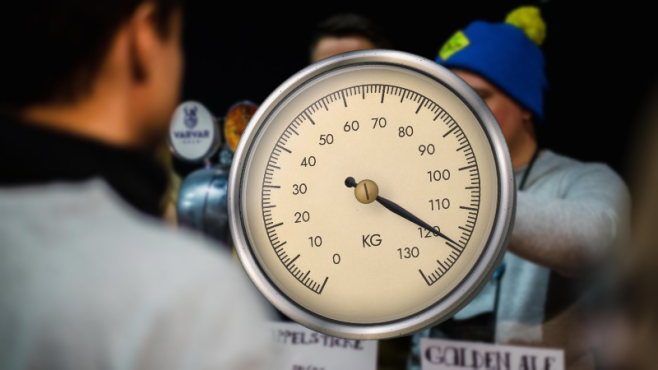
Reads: 119; kg
